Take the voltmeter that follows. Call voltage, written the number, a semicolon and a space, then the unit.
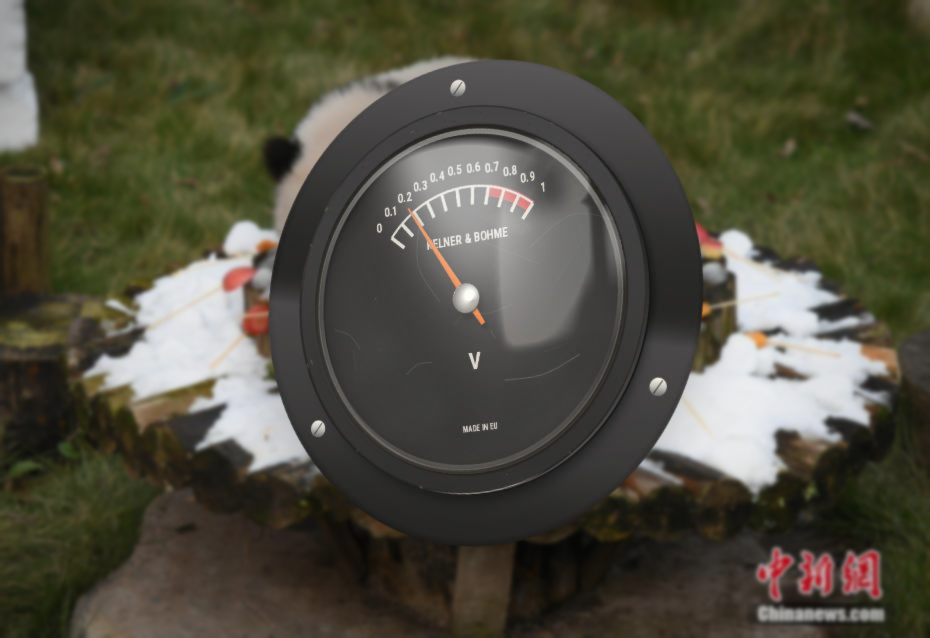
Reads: 0.2; V
